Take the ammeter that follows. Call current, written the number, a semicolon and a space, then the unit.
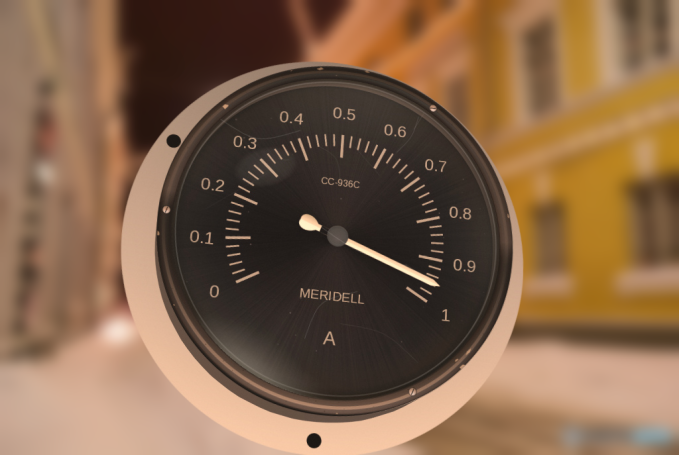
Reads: 0.96; A
